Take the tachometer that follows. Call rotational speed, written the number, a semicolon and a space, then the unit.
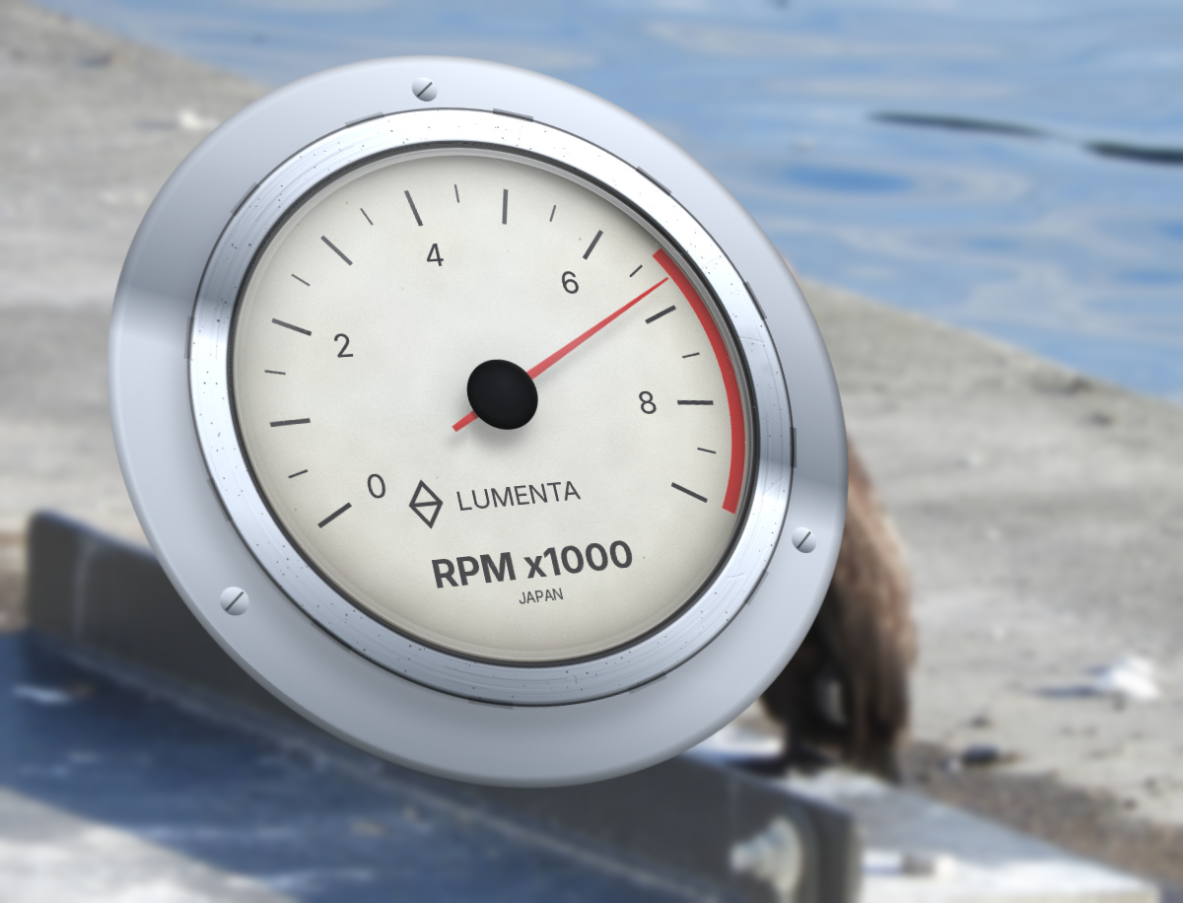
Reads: 6750; rpm
